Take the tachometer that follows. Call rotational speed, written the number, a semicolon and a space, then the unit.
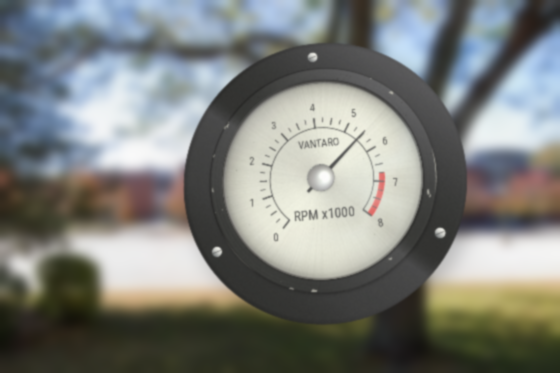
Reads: 5500; rpm
